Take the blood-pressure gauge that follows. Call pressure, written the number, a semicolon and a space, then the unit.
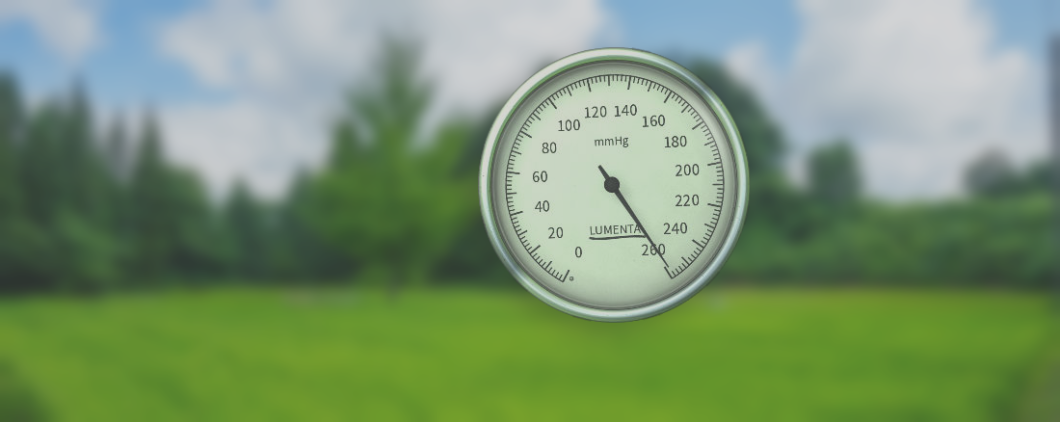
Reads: 258; mmHg
